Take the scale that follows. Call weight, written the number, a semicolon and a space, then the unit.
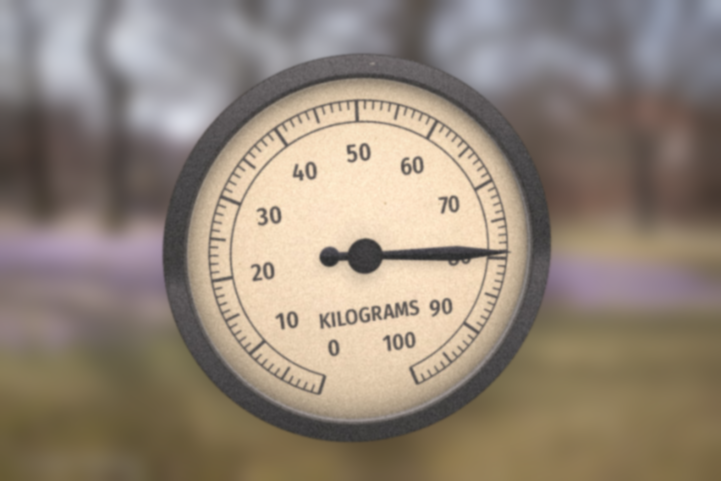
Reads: 79; kg
